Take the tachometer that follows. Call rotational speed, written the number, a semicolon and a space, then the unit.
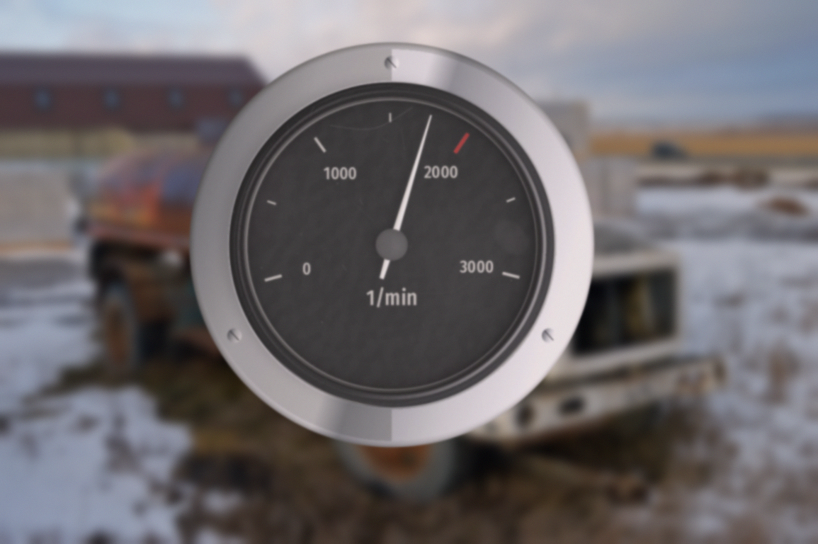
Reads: 1750; rpm
